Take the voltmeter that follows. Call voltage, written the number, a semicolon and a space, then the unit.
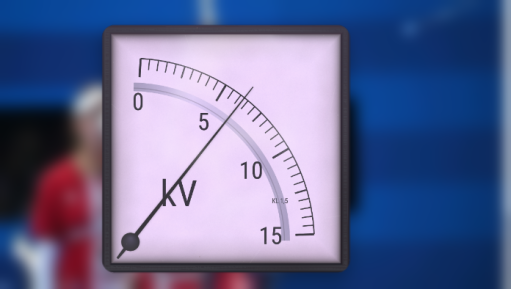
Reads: 6.25; kV
